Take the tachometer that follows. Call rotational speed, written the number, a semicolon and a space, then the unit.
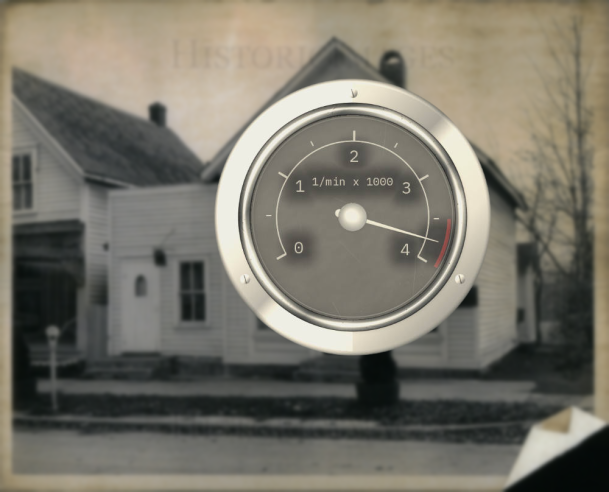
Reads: 3750; rpm
